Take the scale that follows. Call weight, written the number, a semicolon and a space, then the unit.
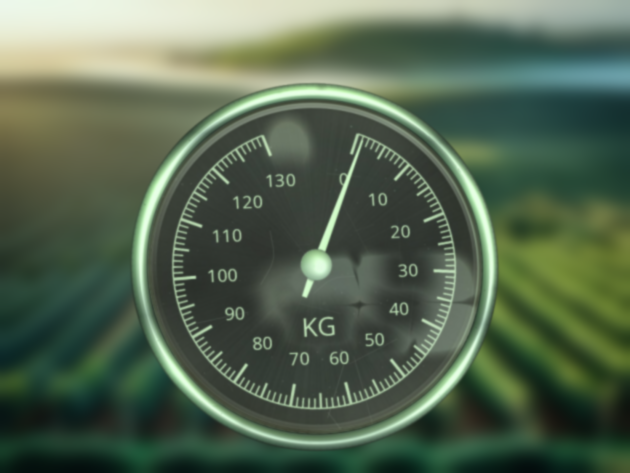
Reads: 1; kg
